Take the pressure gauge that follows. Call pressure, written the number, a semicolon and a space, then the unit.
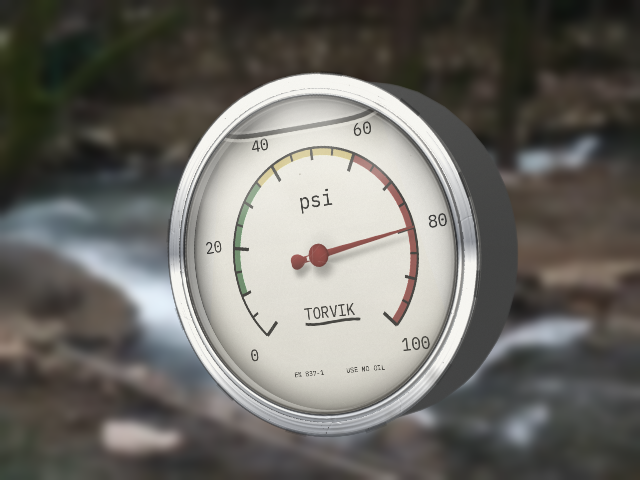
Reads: 80; psi
